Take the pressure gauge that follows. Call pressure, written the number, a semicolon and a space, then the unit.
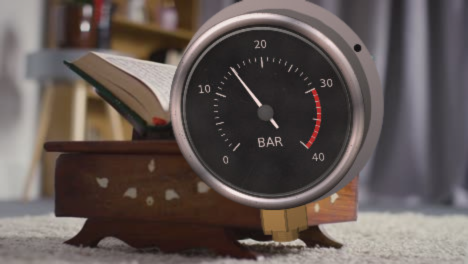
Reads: 15; bar
